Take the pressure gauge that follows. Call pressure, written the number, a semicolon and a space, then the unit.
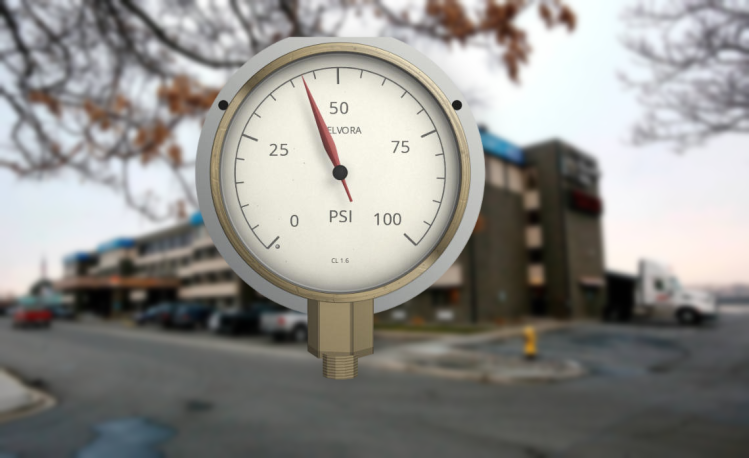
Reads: 42.5; psi
